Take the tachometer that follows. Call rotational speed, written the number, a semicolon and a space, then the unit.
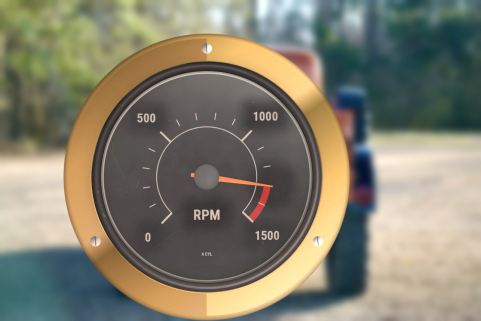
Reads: 1300; rpm
